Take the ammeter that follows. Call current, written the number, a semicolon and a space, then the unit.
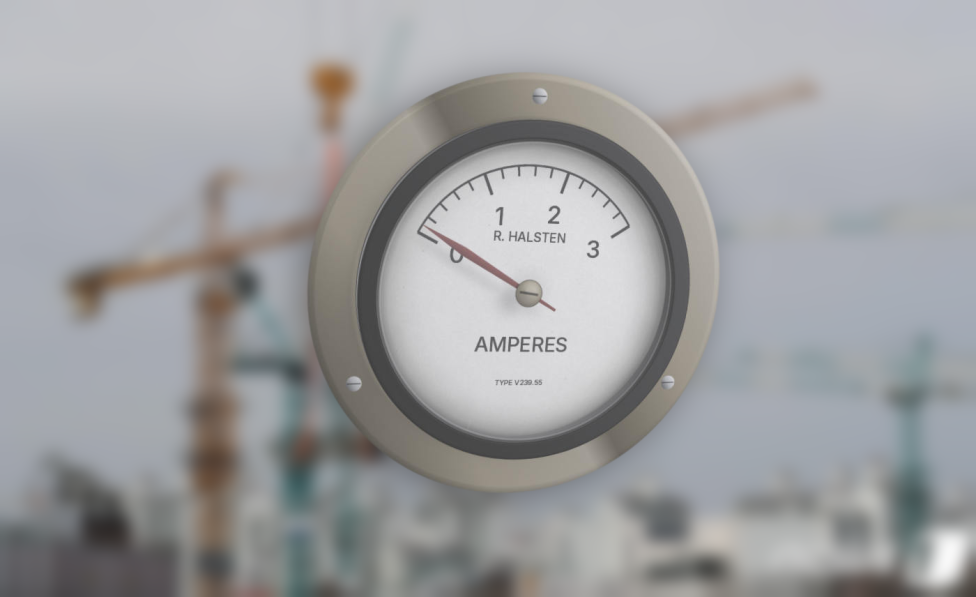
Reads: 0.1; A
